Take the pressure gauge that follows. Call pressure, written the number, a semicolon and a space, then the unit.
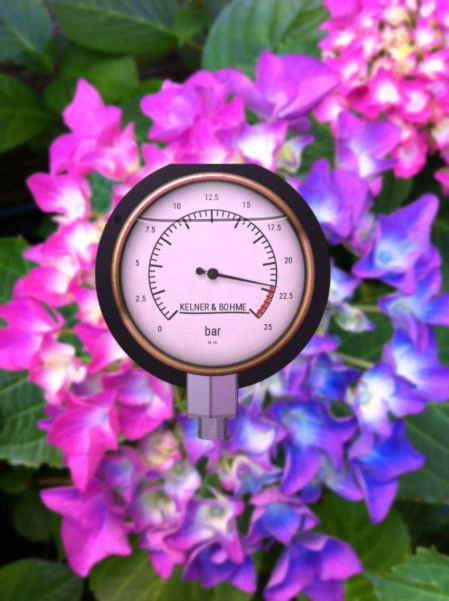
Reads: 22; bar
